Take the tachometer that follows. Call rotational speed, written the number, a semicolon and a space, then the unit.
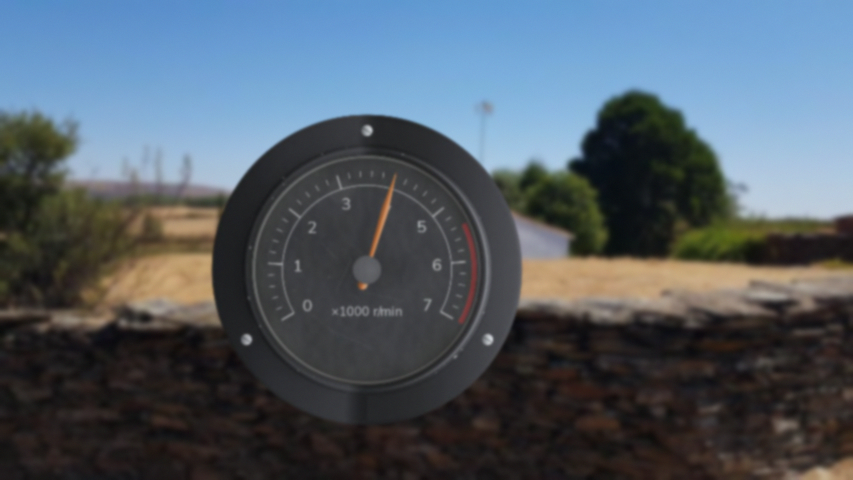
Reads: 4000; rpm
